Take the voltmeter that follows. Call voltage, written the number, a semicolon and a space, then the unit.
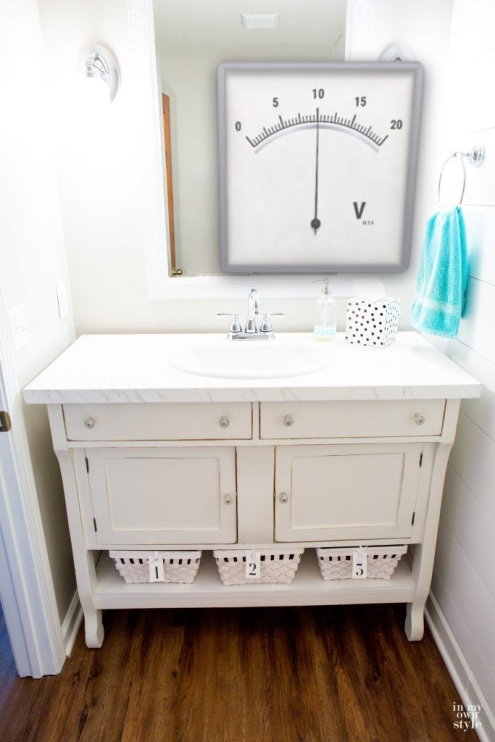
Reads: 10; V
